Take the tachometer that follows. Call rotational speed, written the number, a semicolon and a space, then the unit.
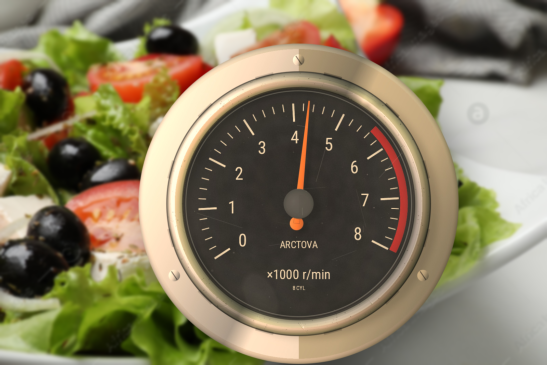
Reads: 4300; rpm
